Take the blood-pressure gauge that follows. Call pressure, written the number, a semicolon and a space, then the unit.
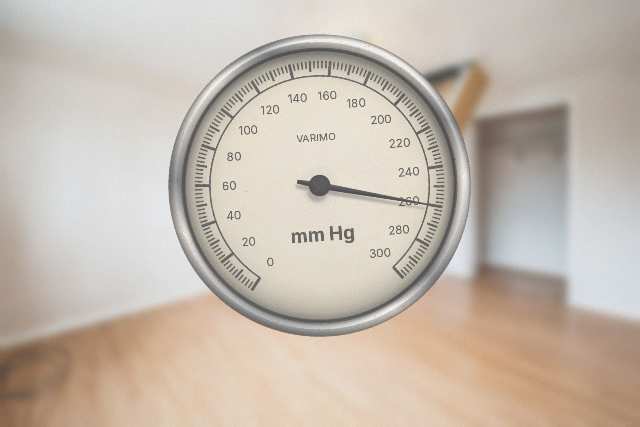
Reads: 260; mmHg
